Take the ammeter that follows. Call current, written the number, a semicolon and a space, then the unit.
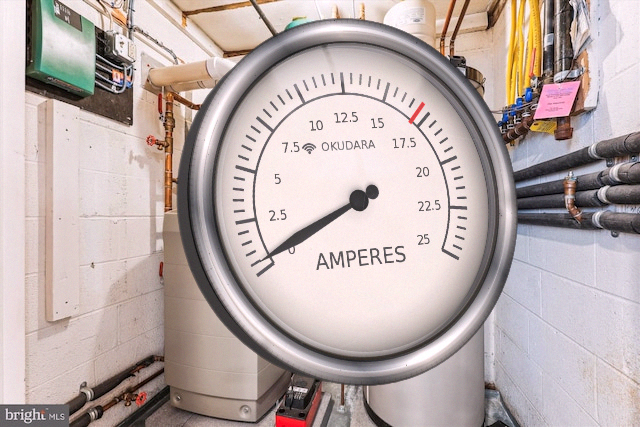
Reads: 0.5; A
